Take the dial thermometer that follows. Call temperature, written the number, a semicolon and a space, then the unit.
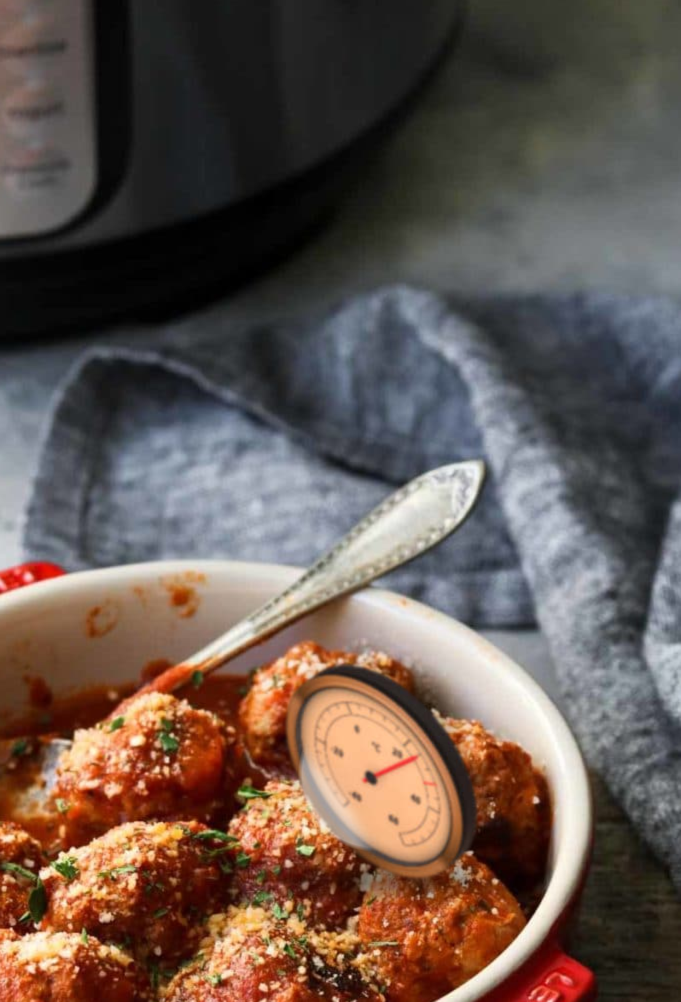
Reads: 24; °C
